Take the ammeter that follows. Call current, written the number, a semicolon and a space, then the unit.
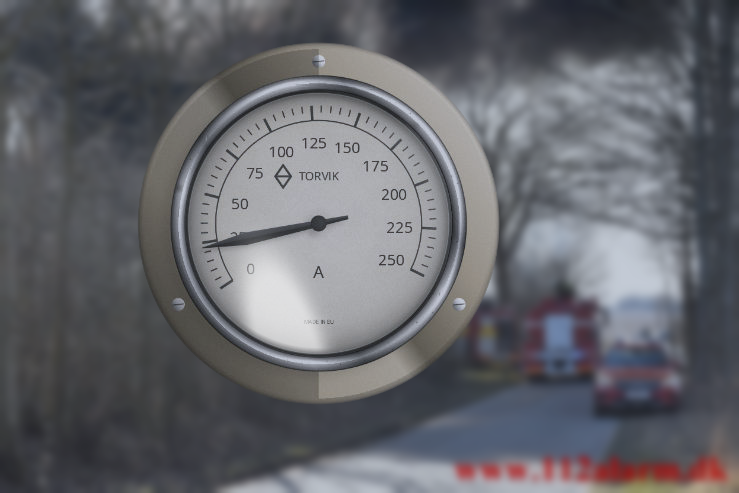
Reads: 22.5; A
